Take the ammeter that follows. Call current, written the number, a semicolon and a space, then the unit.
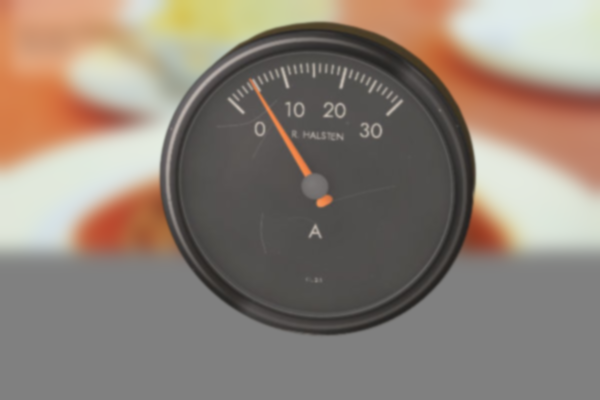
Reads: 5; A
